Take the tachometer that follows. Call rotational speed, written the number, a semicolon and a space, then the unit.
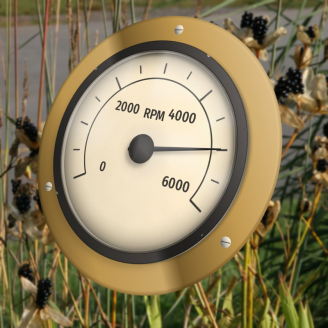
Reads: 5000; rpm
